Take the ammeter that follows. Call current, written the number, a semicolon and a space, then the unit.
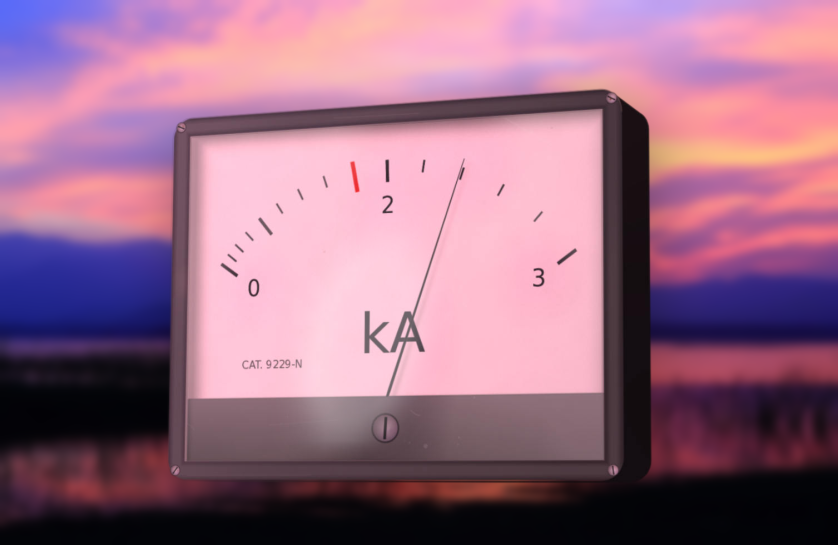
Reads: 2.4; kA
